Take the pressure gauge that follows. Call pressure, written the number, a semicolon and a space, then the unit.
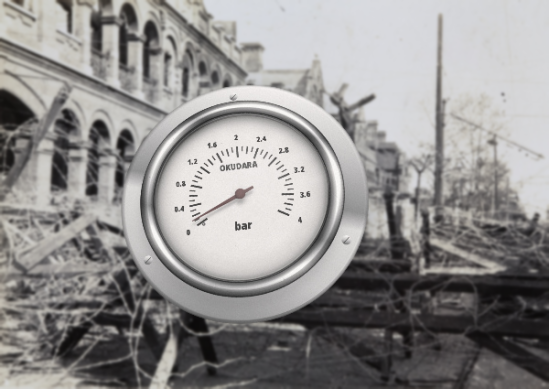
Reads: 0.1; bar
